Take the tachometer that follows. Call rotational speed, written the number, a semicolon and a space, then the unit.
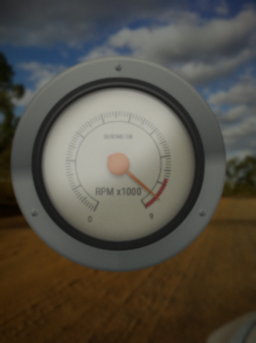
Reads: 8500; rpm
